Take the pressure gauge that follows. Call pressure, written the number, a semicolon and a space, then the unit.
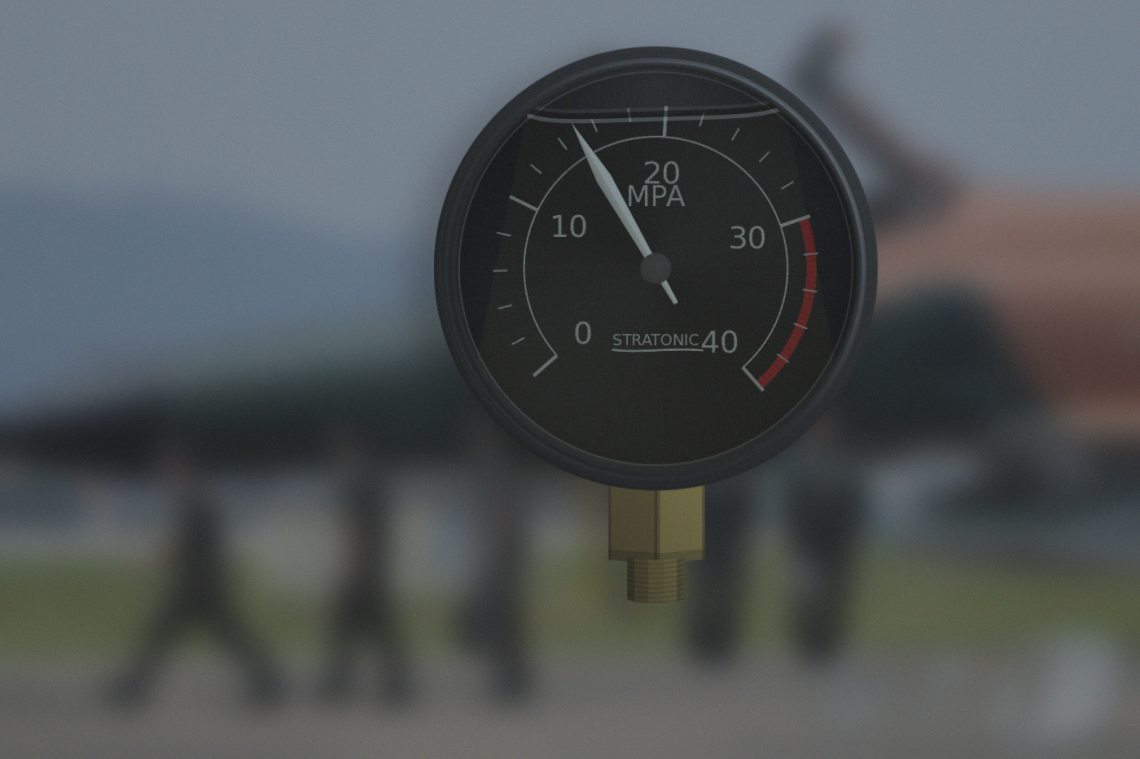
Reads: 15; MPa
